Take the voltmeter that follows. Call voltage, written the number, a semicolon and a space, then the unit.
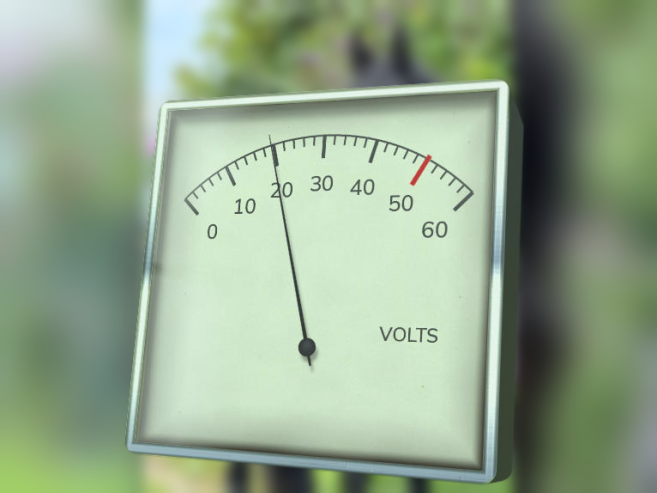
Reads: 20; V
